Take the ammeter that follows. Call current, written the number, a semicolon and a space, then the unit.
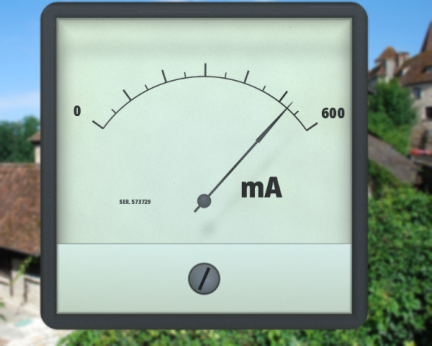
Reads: 525; mA
